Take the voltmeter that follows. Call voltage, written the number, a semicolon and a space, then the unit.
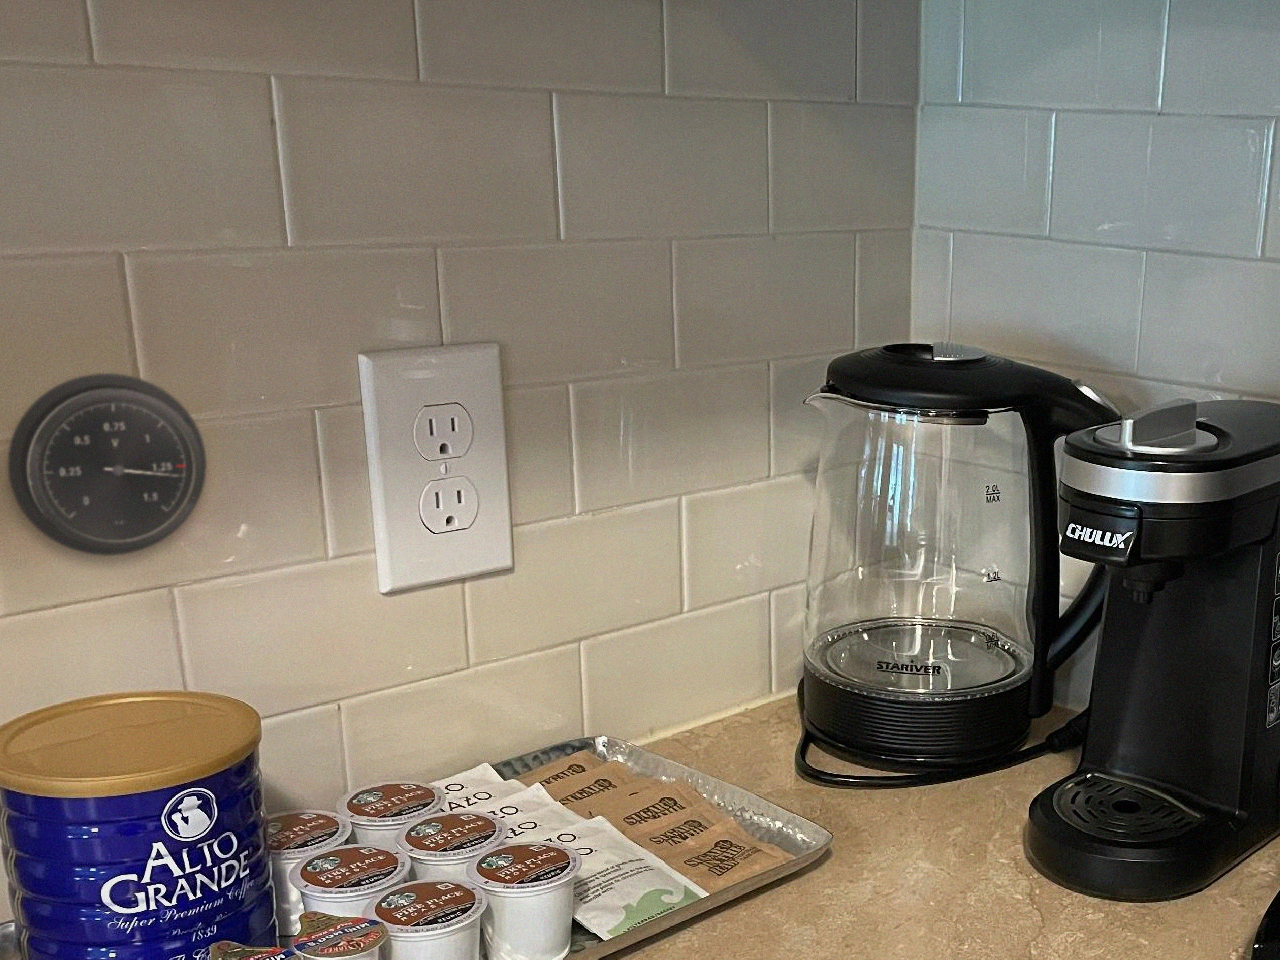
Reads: 1.3; V
